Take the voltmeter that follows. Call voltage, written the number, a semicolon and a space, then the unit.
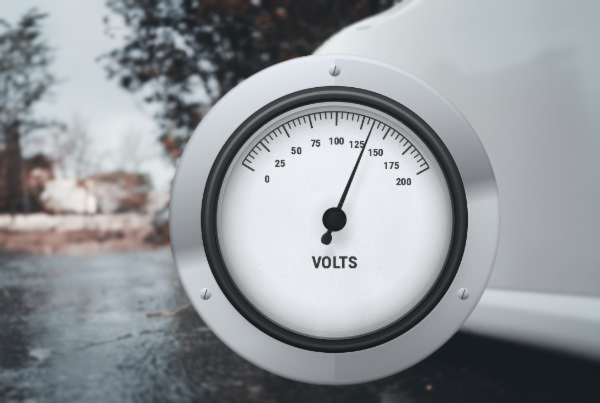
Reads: 135; V
